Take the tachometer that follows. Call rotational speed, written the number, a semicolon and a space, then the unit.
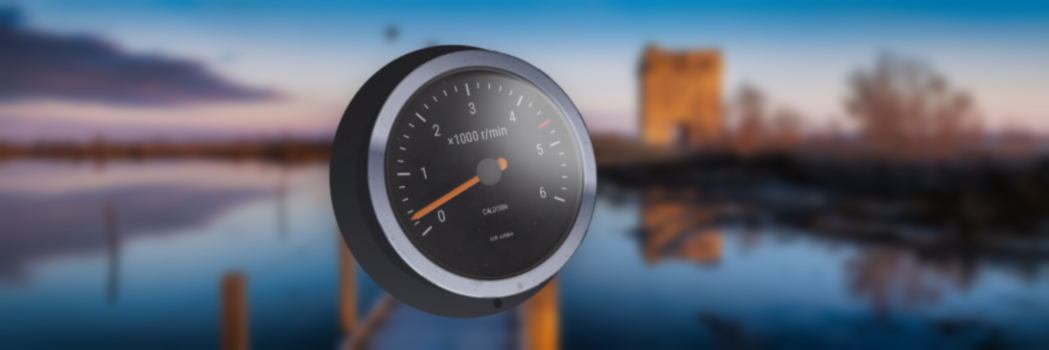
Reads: 300; rpm
